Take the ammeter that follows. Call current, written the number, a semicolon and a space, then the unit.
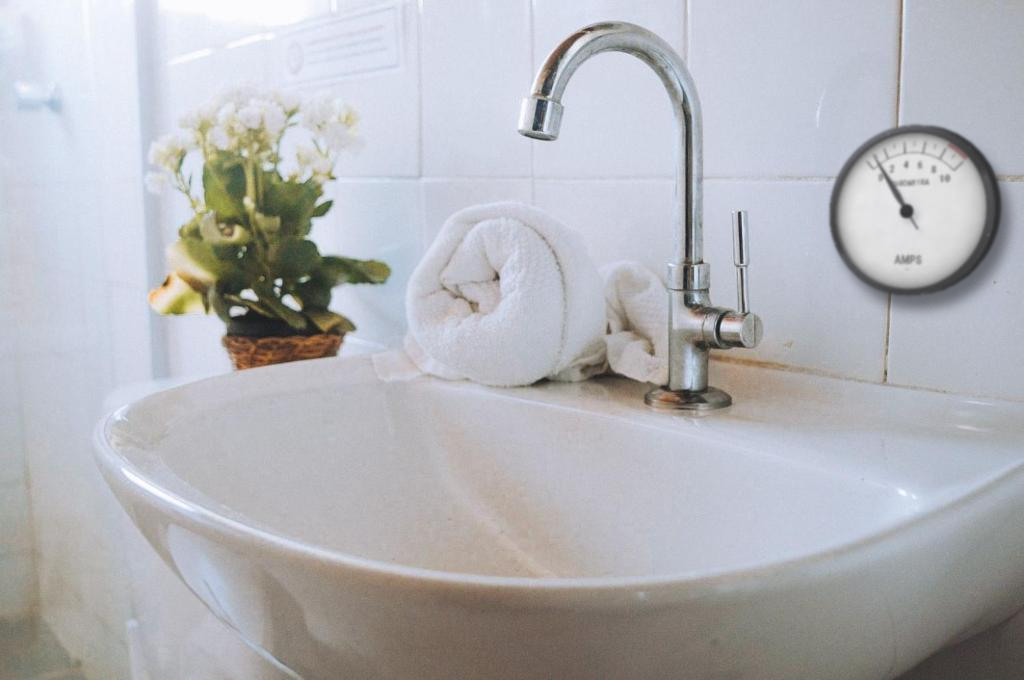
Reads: 1; A
